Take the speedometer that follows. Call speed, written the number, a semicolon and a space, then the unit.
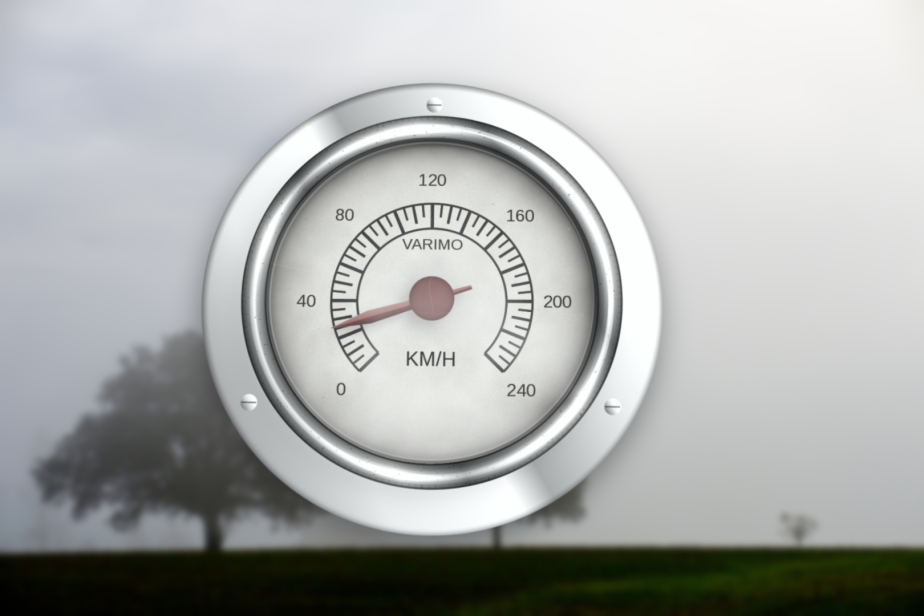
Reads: 25; km/h
